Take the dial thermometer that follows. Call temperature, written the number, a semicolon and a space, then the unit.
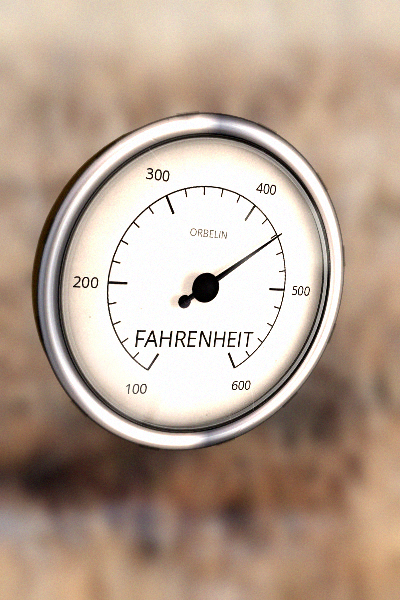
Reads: 440; °F
